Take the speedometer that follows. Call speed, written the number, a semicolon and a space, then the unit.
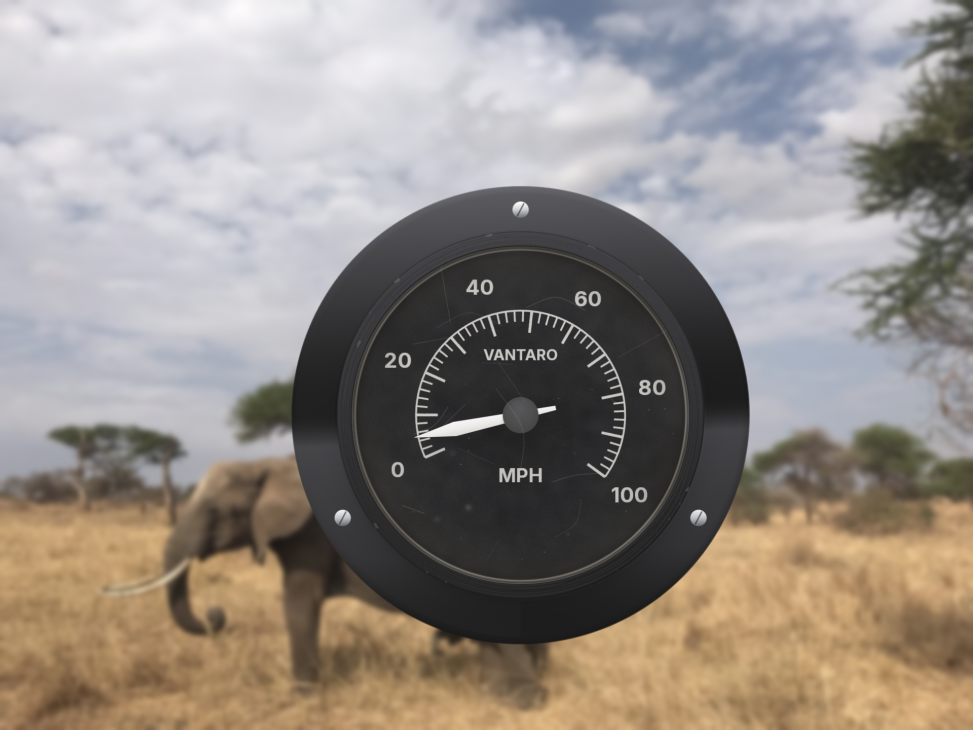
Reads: 5; mph
